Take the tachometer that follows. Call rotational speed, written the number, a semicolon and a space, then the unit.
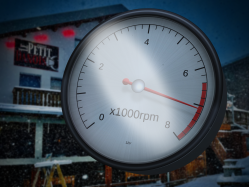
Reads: 7100; rpm
